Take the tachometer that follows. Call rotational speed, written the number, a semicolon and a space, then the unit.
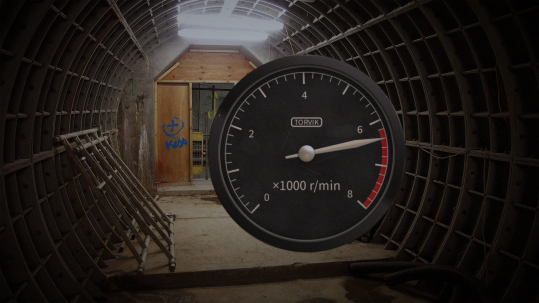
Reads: 6400; rpm
